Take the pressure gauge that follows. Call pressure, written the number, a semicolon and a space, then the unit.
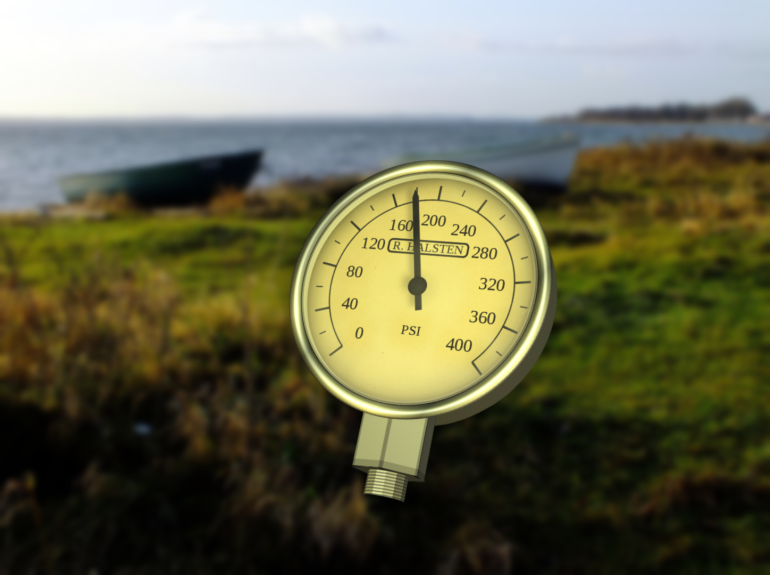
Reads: 180; psi
